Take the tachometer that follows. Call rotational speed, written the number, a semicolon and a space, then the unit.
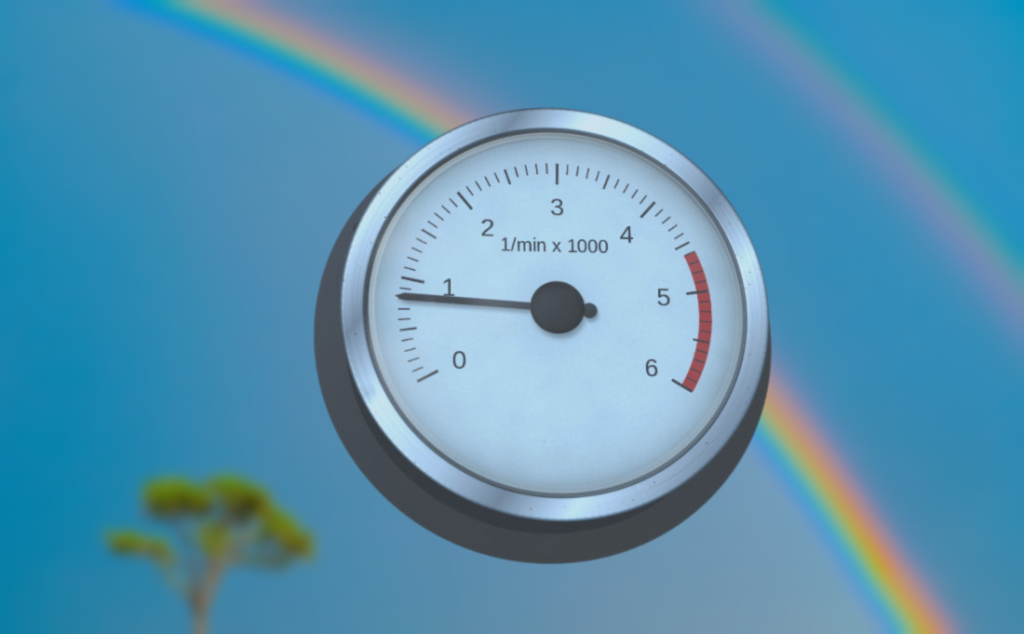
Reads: 800; rpm
